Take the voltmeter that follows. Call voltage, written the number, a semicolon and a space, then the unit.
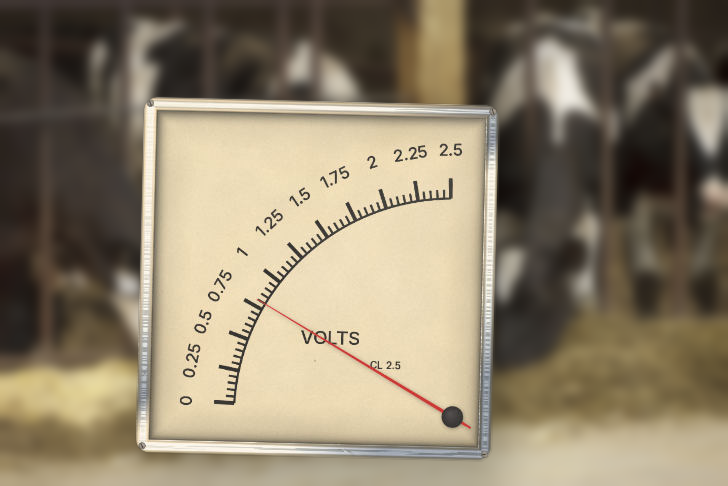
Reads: 0.8; V
